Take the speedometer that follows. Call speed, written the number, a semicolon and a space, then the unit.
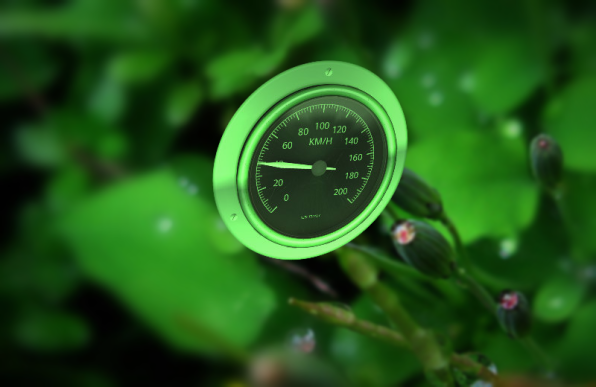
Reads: 40; km/h
